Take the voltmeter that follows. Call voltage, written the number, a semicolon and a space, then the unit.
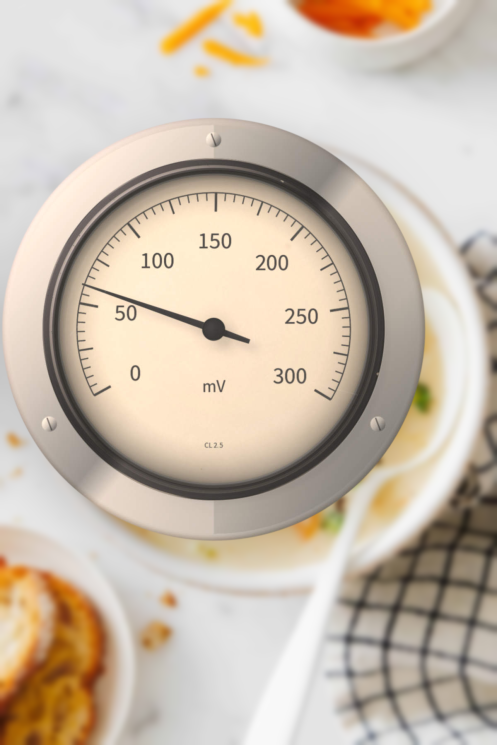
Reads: 60; mV
